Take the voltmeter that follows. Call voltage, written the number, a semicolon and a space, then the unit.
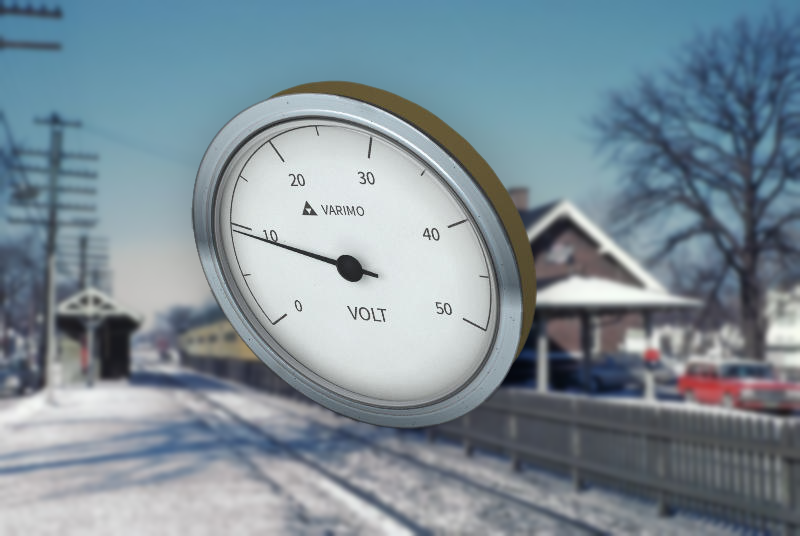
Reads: 10; V
